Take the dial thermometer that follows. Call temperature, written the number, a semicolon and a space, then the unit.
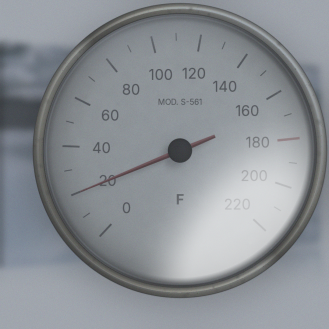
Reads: 20; °F
